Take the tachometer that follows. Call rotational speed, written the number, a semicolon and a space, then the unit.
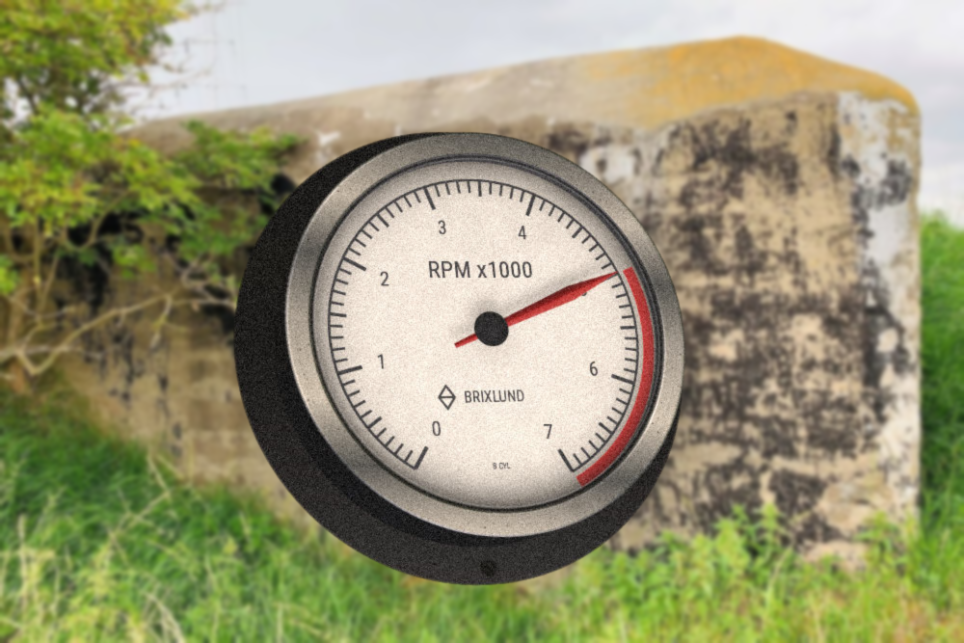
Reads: 5000; rpm
